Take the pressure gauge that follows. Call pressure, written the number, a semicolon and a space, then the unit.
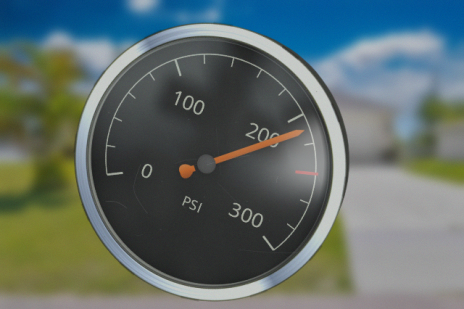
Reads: 210; psi
